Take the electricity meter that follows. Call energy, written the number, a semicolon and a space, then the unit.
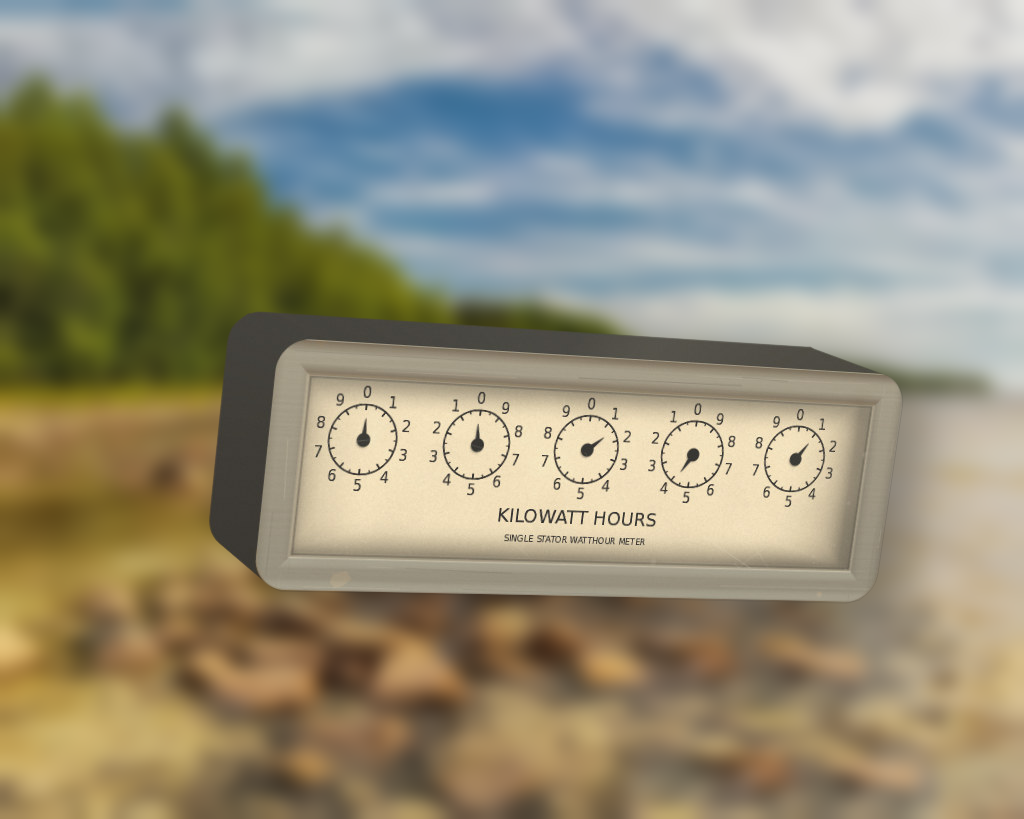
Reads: 141; kWh
